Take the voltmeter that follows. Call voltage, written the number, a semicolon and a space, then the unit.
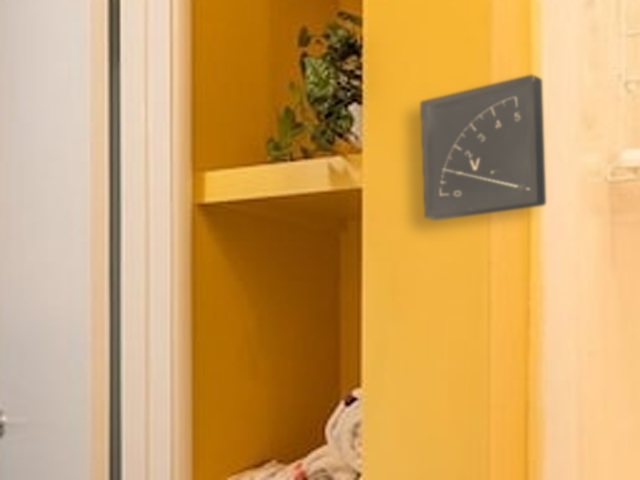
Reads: 1; V
